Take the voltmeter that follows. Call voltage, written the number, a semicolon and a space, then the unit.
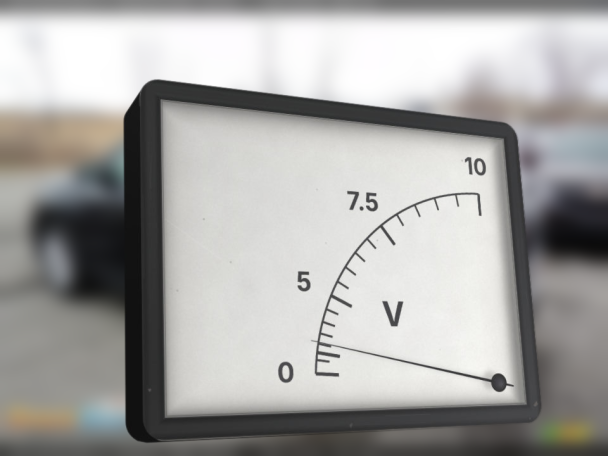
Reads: 3; V
